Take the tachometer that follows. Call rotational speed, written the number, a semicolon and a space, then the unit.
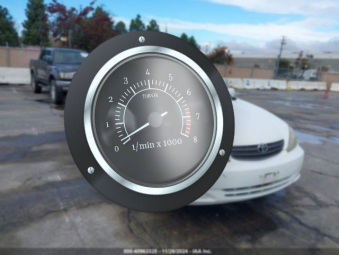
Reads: 200; rpm
